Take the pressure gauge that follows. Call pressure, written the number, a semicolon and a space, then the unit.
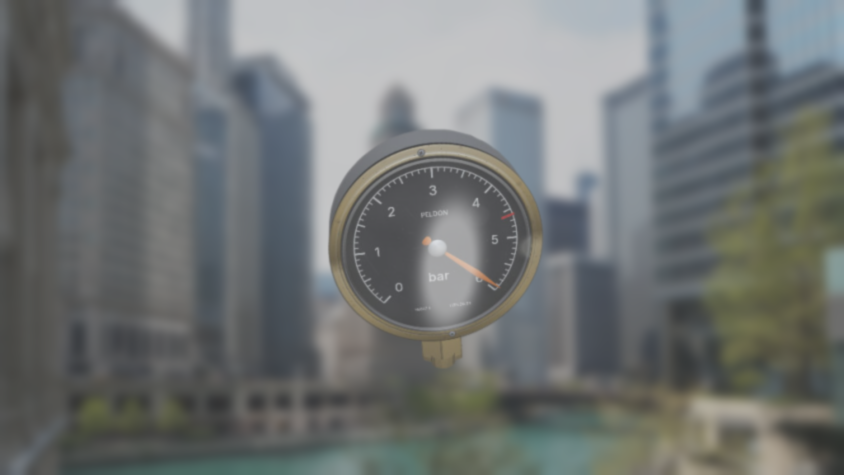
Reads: 5.9; bar
